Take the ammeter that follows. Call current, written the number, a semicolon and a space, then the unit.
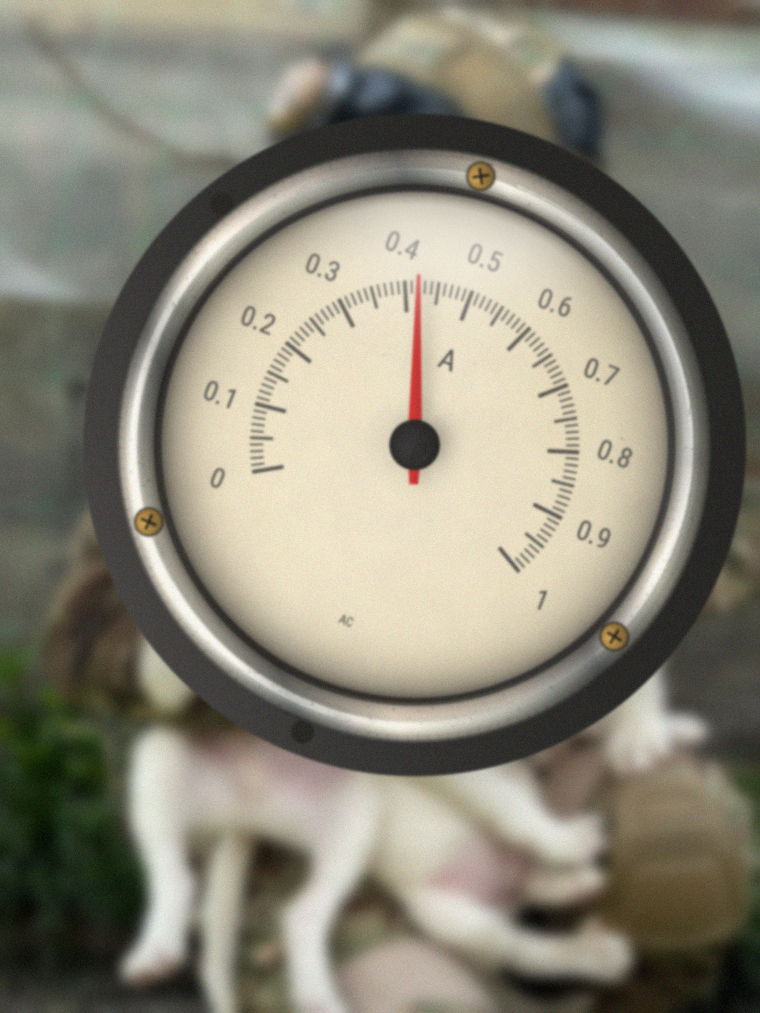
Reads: 0.42; A
